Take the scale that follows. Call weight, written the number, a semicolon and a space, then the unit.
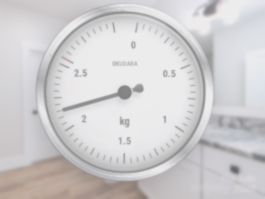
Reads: 2.15; kg
